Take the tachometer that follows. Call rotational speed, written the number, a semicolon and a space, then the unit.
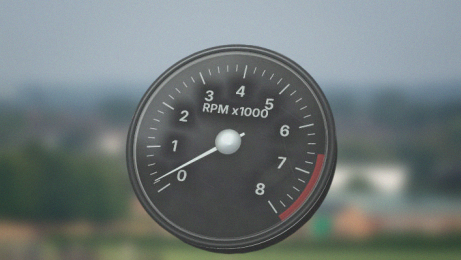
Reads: 200; rpm
